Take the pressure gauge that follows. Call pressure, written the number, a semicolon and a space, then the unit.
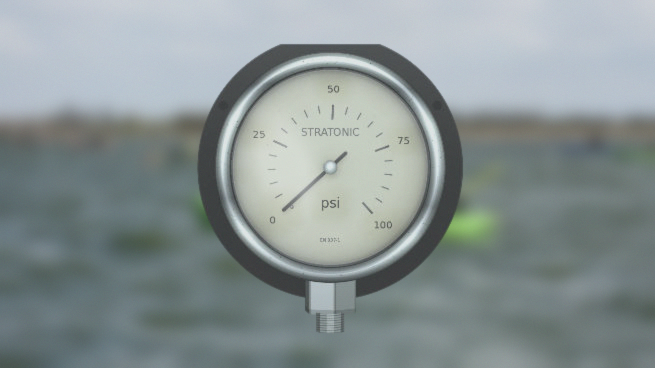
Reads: 0; psi
